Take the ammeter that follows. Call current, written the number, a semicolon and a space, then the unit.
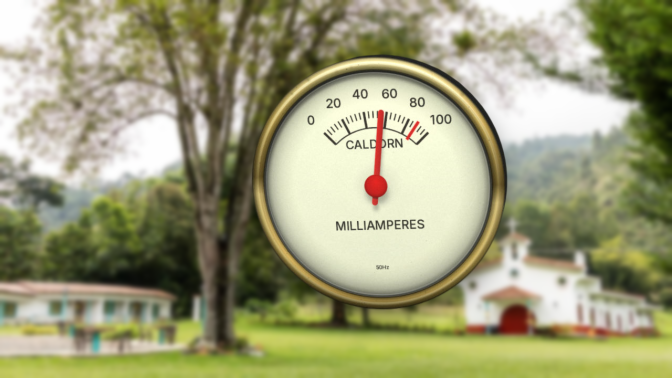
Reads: 56; mA
